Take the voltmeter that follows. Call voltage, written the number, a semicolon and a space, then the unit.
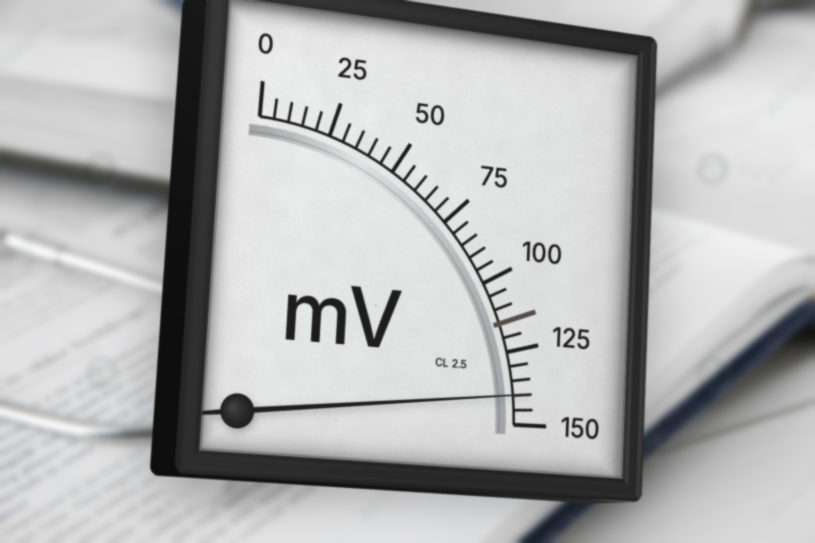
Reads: 140; mV
